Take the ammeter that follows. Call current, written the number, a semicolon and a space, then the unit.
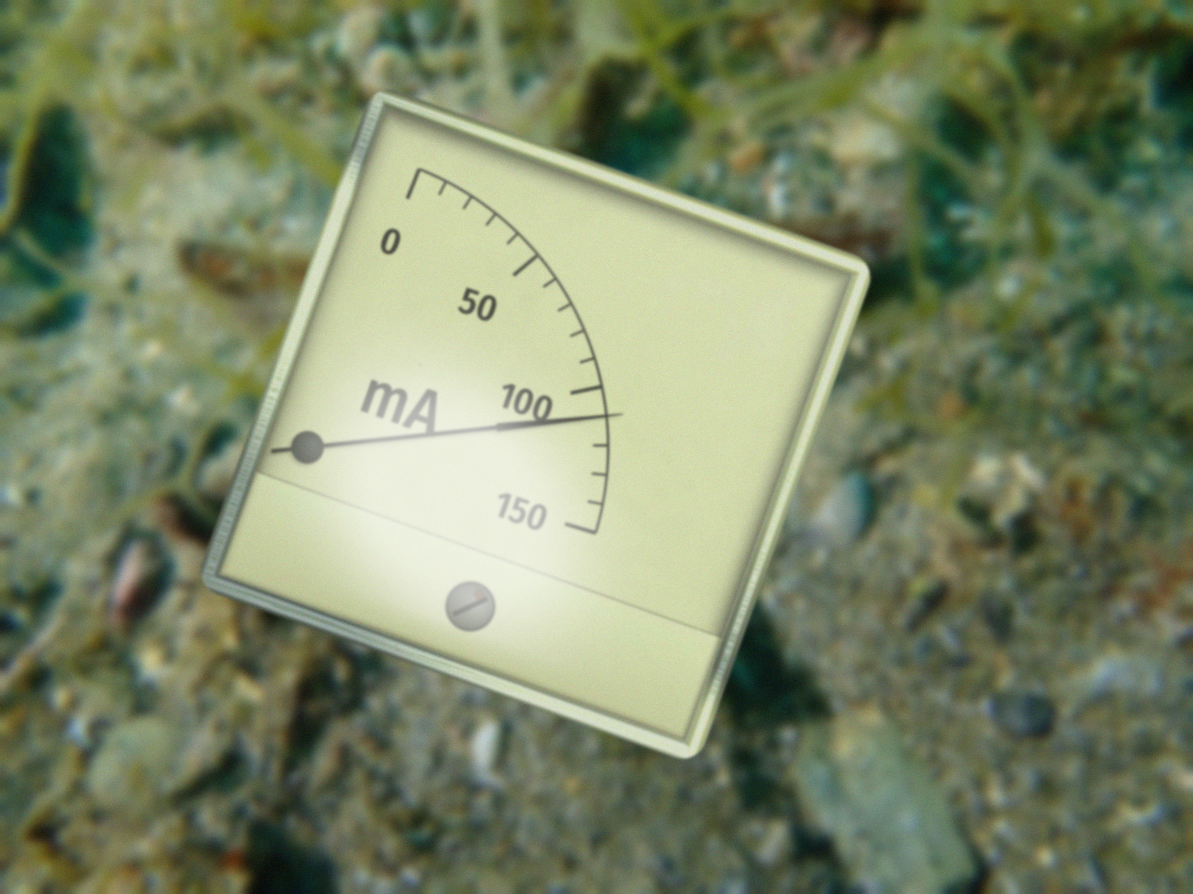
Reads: 110; mA
